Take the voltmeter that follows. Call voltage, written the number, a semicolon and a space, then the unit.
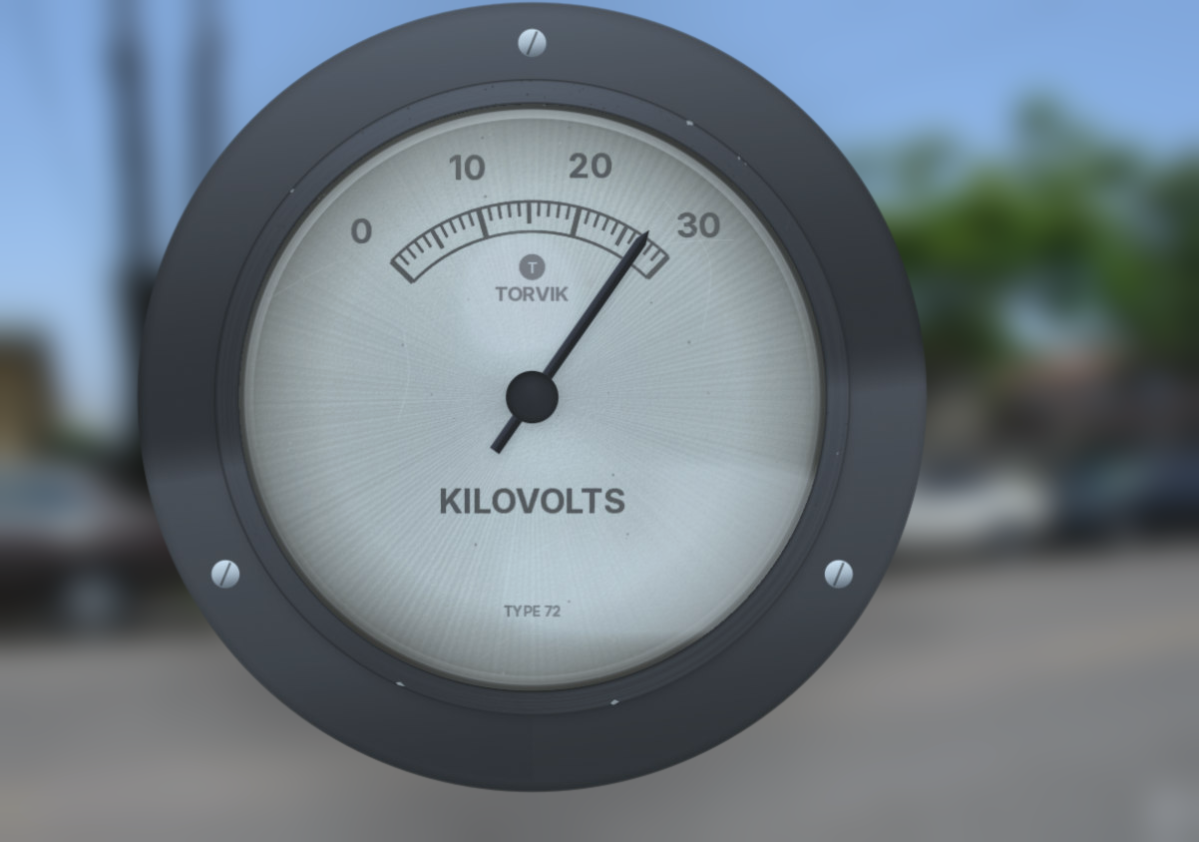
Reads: 27; kV
